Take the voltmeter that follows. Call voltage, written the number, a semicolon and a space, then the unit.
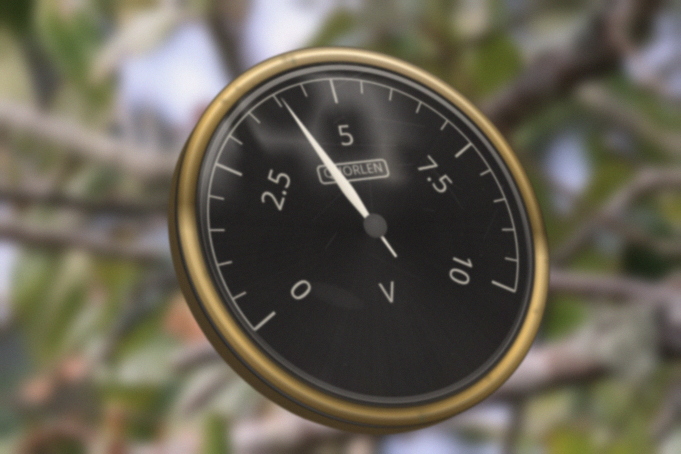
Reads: 4; V
